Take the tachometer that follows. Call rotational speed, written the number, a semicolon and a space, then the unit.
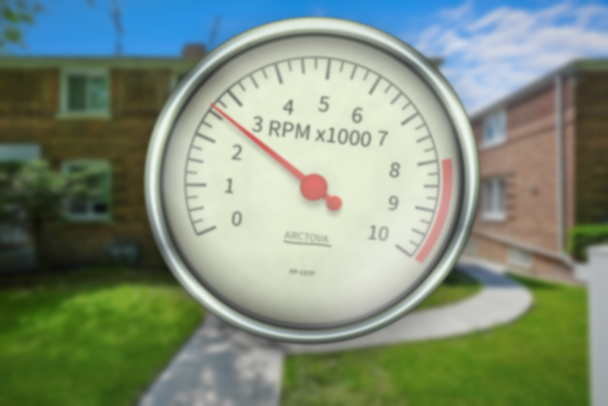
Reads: 2625; rpm
